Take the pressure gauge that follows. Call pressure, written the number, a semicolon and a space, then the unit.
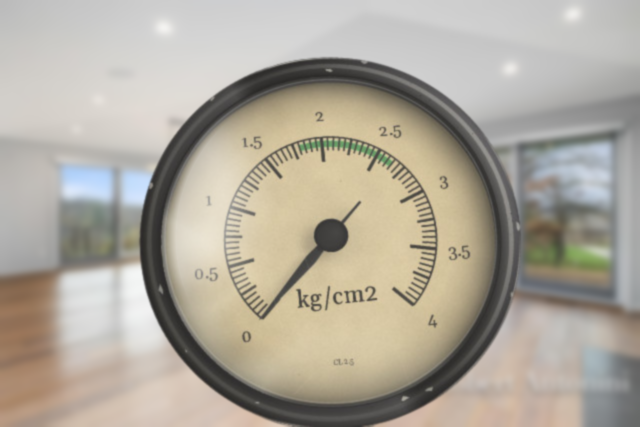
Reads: 0; kg/cm²
